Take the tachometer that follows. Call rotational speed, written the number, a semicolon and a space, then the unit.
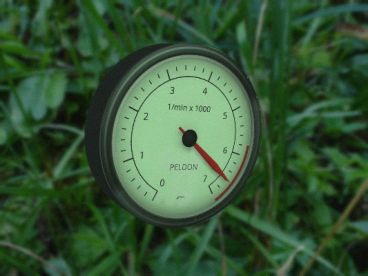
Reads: 6600; rpm
